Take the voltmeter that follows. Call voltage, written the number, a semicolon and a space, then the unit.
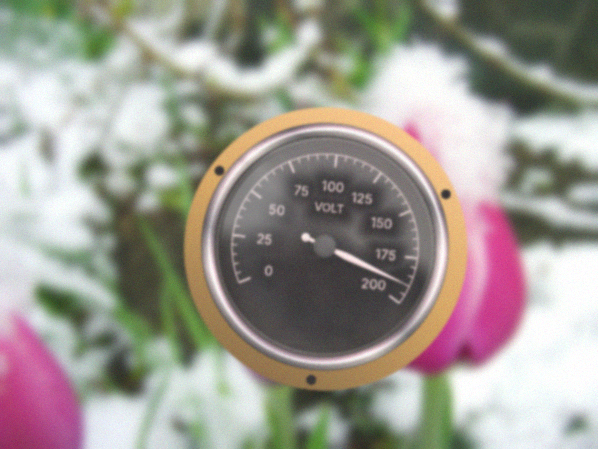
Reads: 190; V
